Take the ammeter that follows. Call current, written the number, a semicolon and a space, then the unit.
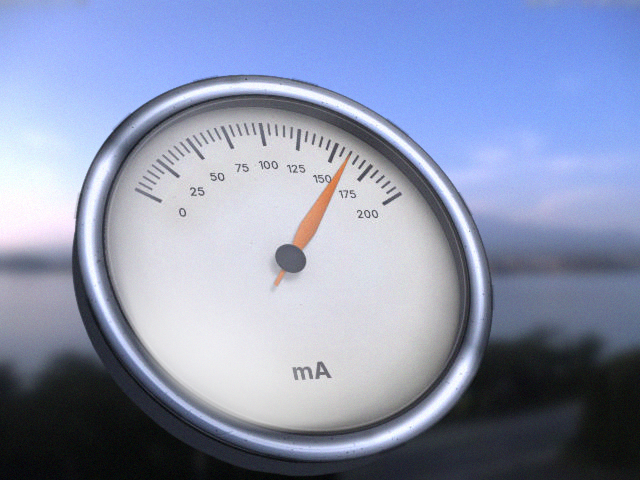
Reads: 160; mA
